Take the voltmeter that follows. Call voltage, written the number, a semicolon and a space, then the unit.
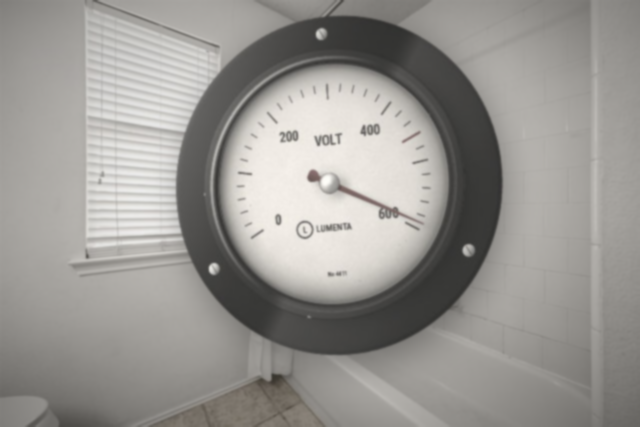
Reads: 590; V
